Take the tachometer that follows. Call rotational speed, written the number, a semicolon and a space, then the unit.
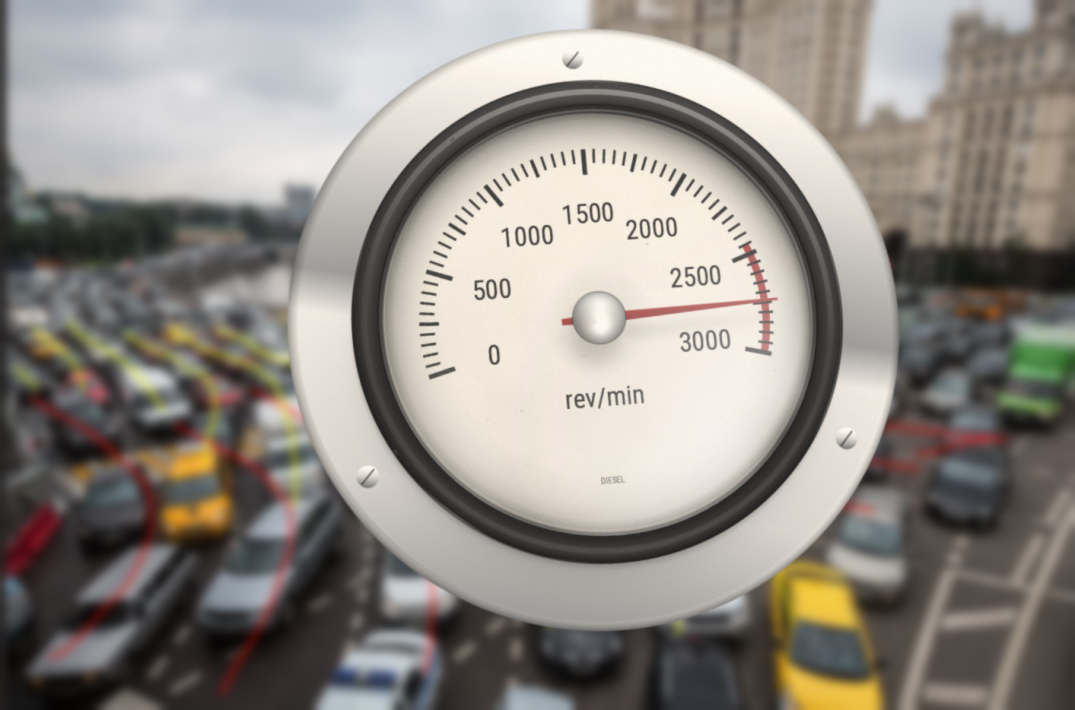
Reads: 2750; rpm
